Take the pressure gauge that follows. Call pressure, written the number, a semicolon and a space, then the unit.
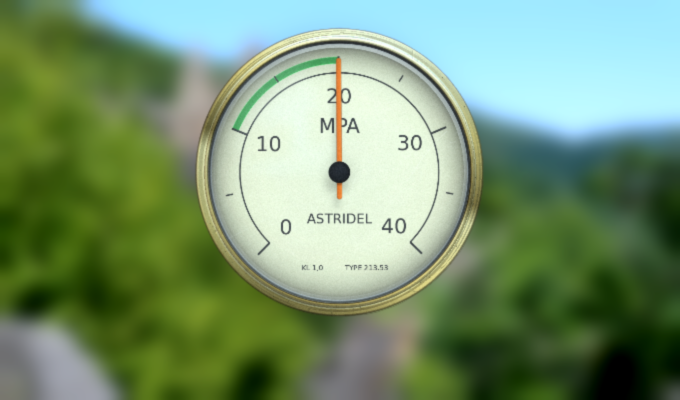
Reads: 20; MPa
